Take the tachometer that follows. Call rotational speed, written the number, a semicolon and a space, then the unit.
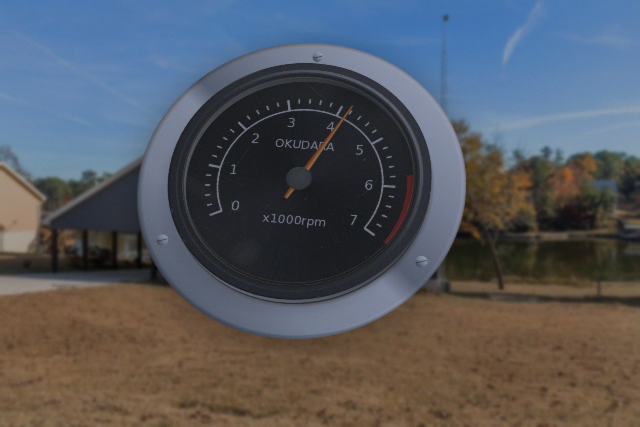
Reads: 4200; rpm
